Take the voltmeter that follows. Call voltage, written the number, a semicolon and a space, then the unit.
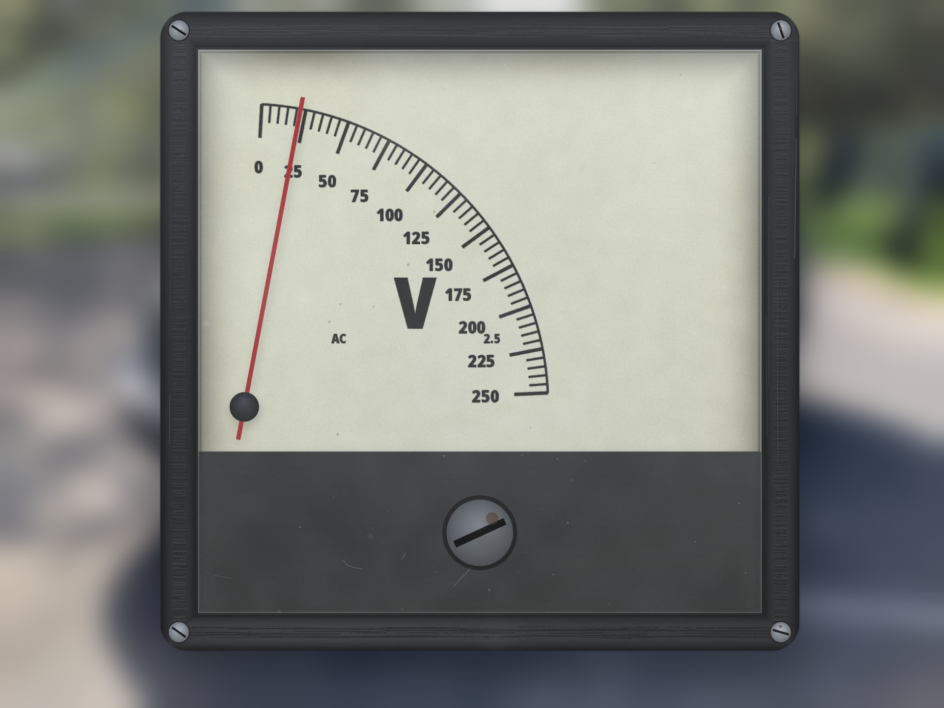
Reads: 22.5; V
